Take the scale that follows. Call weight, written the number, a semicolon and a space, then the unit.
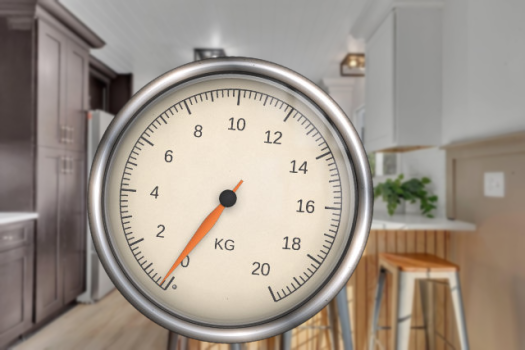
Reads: 0.2; kg
